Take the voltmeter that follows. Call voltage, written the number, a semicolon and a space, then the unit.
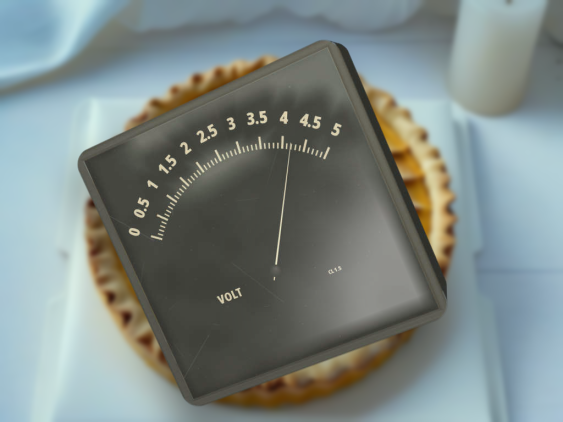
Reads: 4.2; V
